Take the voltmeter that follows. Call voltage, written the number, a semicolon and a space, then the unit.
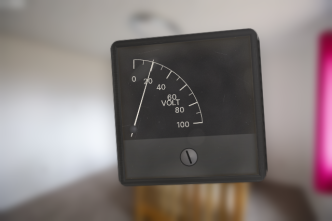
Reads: 20; V
